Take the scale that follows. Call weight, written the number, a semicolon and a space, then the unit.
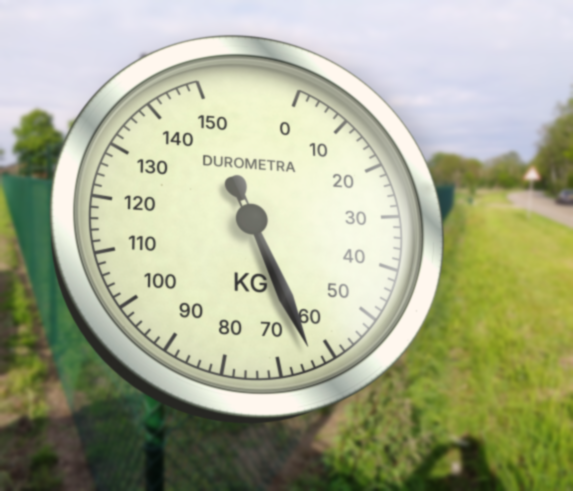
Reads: 64; kg
